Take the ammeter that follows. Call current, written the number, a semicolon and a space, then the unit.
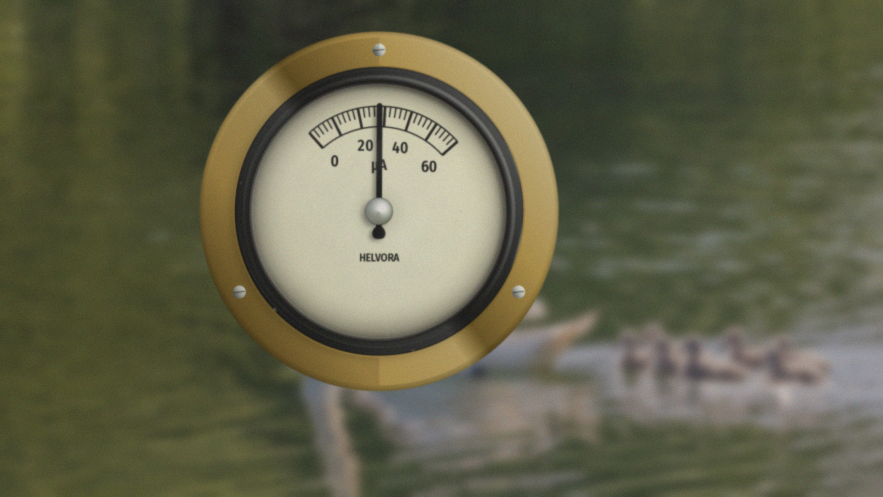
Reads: 28; µA
